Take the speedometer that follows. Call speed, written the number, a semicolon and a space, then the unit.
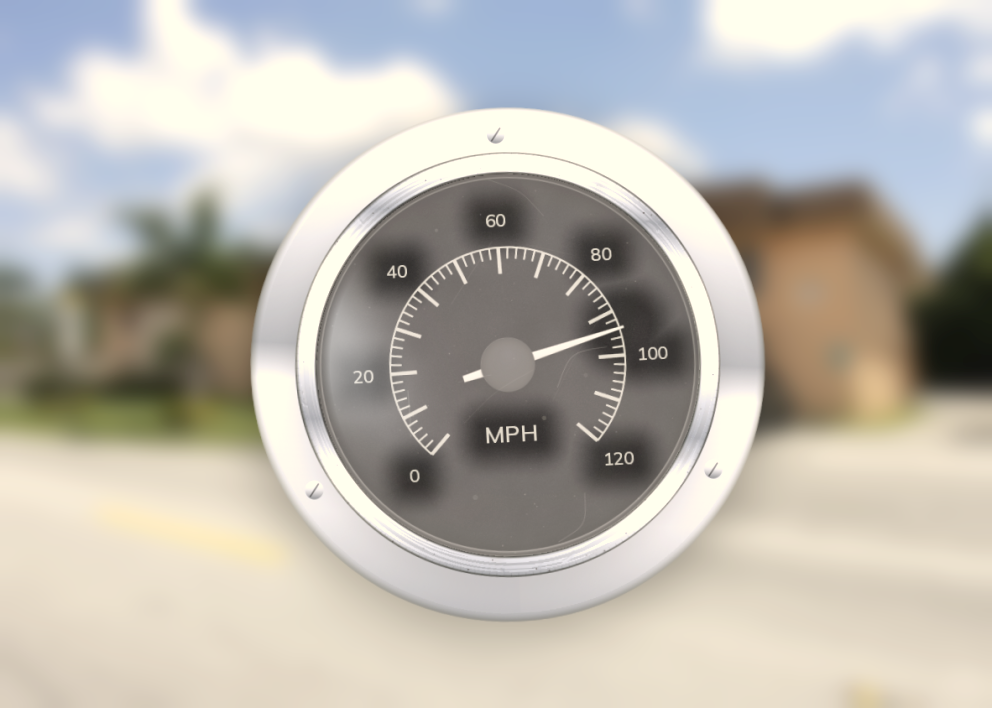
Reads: 94; mph
